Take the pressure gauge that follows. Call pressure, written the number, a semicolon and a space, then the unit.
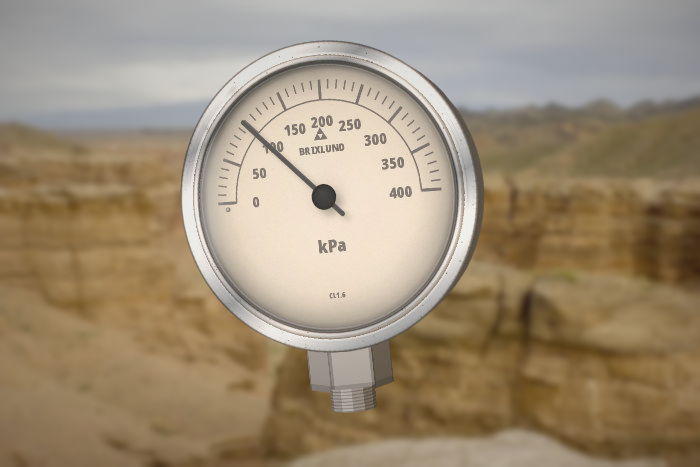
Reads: 100; kPa
